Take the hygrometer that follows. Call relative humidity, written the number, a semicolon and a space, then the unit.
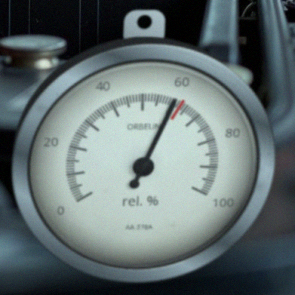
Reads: 60; %
